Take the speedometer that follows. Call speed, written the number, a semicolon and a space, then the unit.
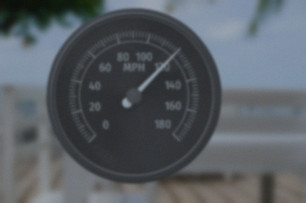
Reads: 120; mph
